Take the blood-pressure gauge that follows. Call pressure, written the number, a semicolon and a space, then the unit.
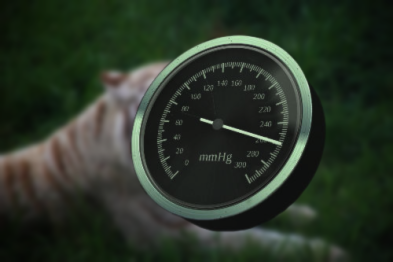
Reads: 260; mmHg
